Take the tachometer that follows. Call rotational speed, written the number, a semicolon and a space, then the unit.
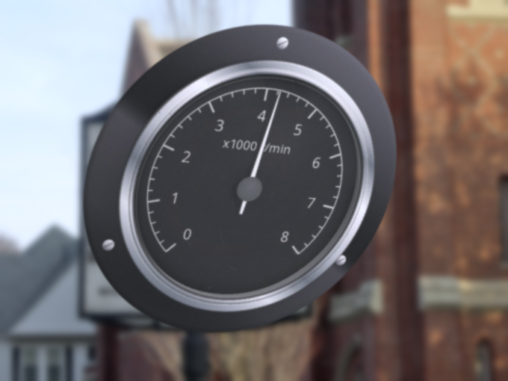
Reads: 4200; rpm
